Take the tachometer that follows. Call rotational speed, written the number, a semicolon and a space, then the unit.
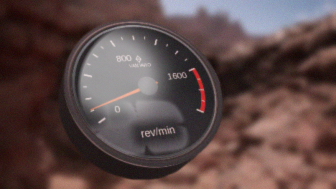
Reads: 100; rpm
